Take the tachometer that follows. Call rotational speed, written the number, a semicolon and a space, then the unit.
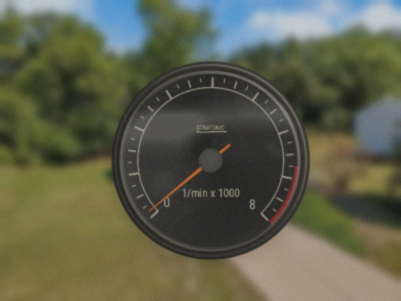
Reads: 125; rpm
